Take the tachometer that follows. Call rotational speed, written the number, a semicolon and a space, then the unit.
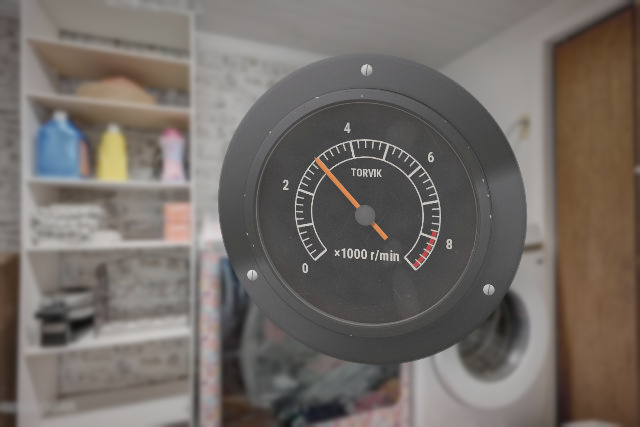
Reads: 3000; rpm
